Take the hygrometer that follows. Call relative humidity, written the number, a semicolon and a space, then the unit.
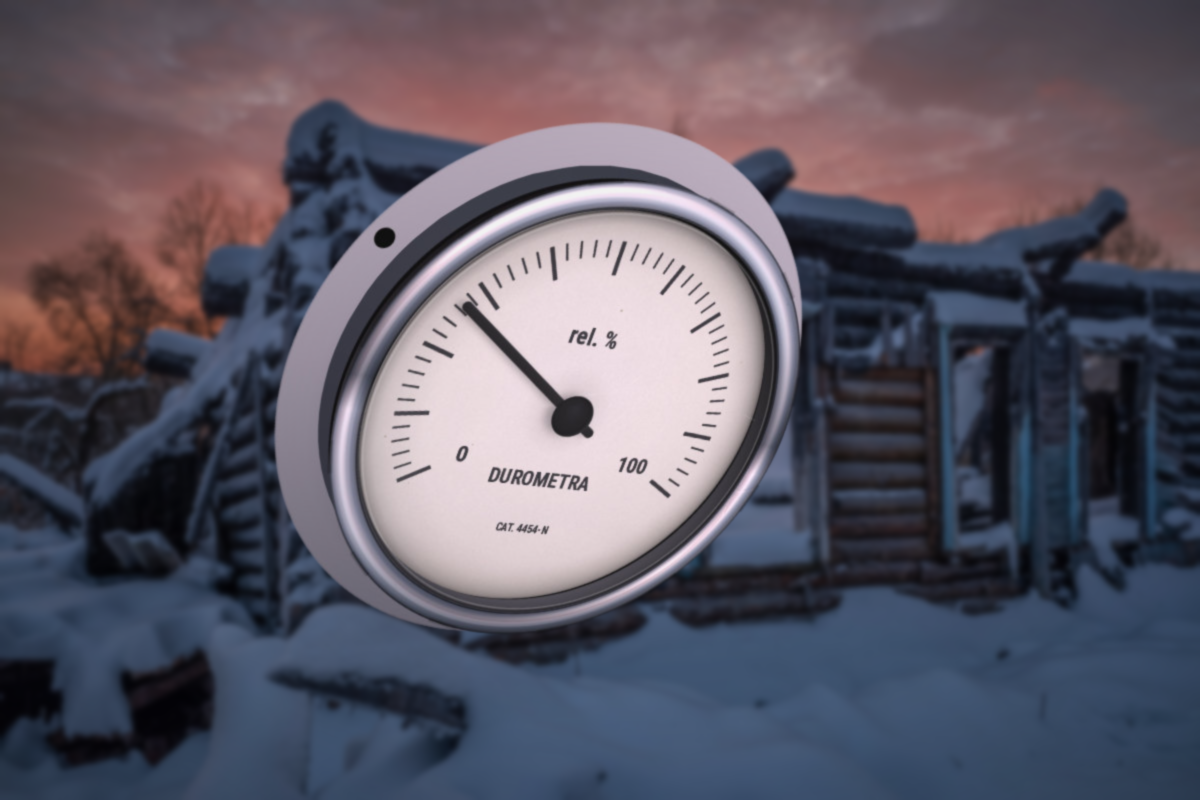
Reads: 27; %
